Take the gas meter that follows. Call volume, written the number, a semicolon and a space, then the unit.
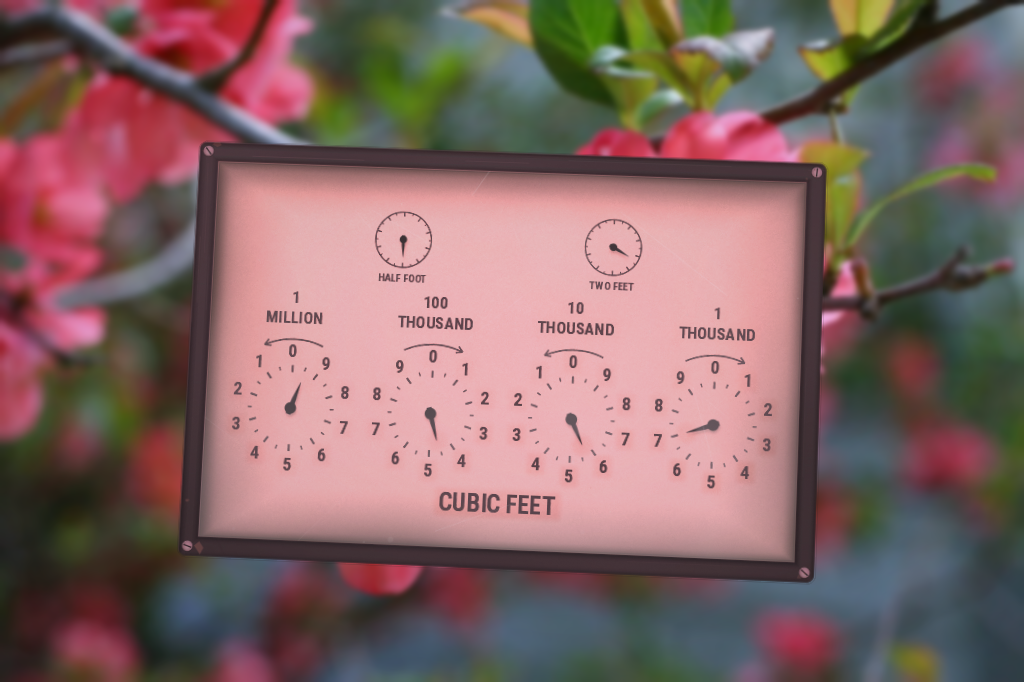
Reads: 945700; ft³
